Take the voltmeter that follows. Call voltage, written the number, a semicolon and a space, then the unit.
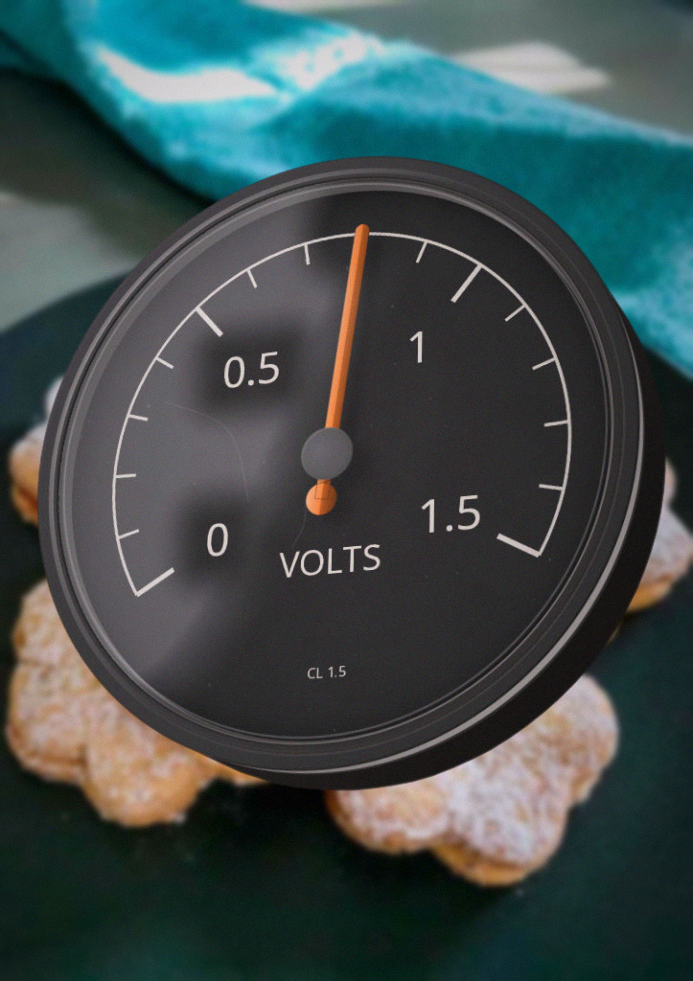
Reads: 0.8; V
